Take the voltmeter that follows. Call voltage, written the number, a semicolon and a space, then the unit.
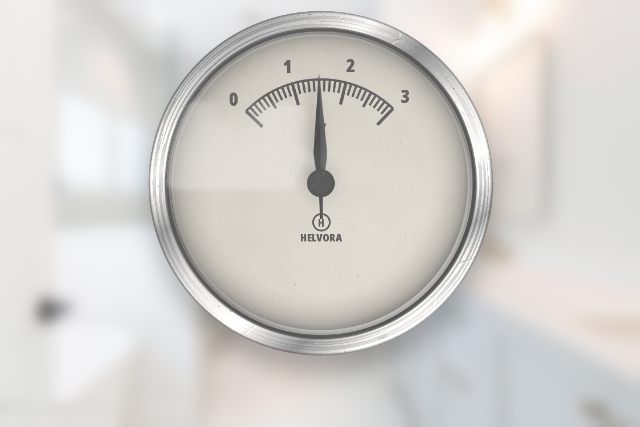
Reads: 1.5; V
